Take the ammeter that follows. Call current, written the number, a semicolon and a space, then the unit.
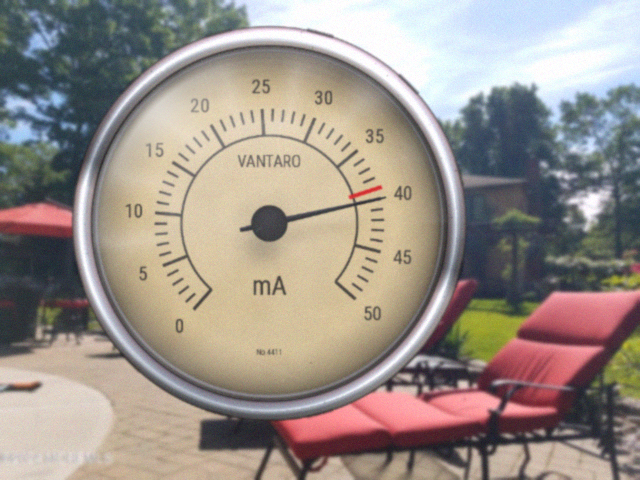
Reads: 40; mA
